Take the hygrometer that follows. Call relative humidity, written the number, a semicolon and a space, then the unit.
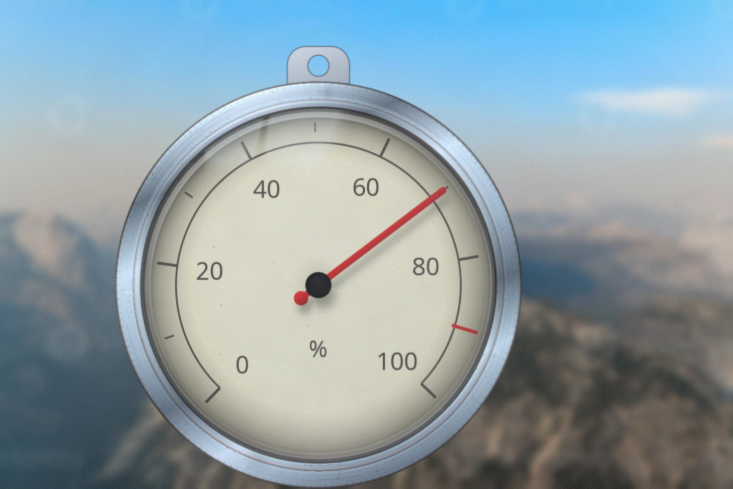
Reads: 70; %
